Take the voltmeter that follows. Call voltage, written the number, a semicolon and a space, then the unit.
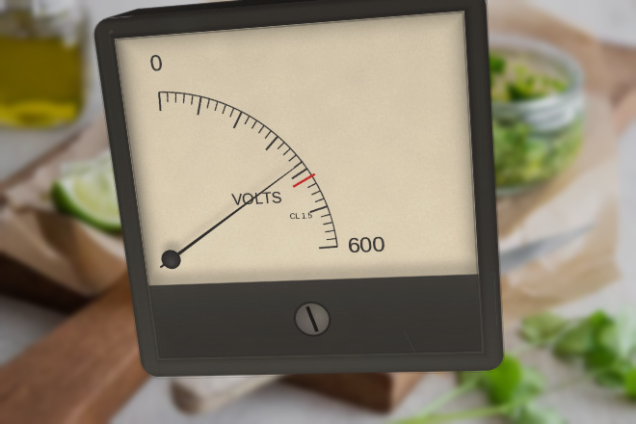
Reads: 380; V
